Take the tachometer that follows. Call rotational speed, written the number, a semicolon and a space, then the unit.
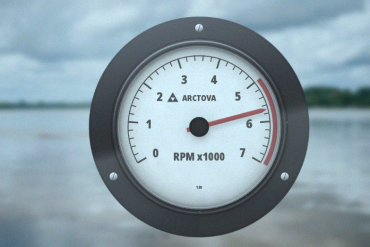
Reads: 5700; rpm
